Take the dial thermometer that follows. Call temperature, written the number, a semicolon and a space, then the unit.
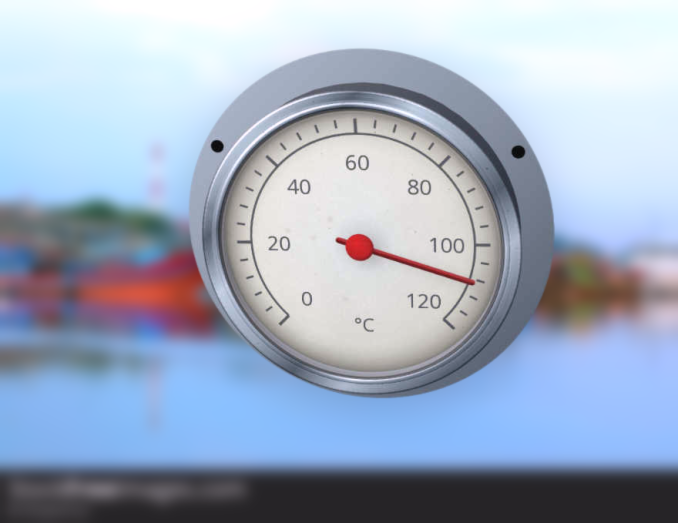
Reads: 108; °C
